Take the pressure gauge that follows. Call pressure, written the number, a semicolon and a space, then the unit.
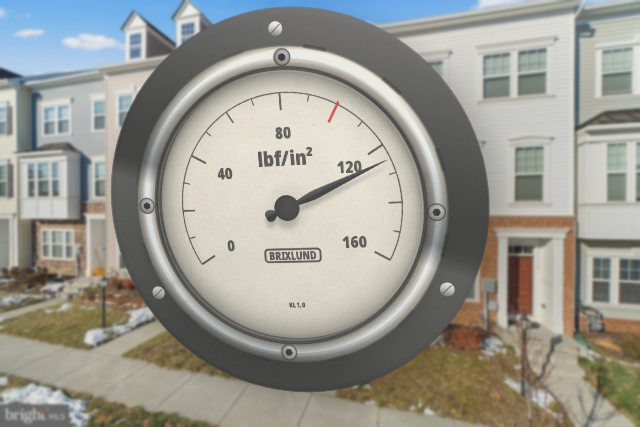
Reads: 125; psi
